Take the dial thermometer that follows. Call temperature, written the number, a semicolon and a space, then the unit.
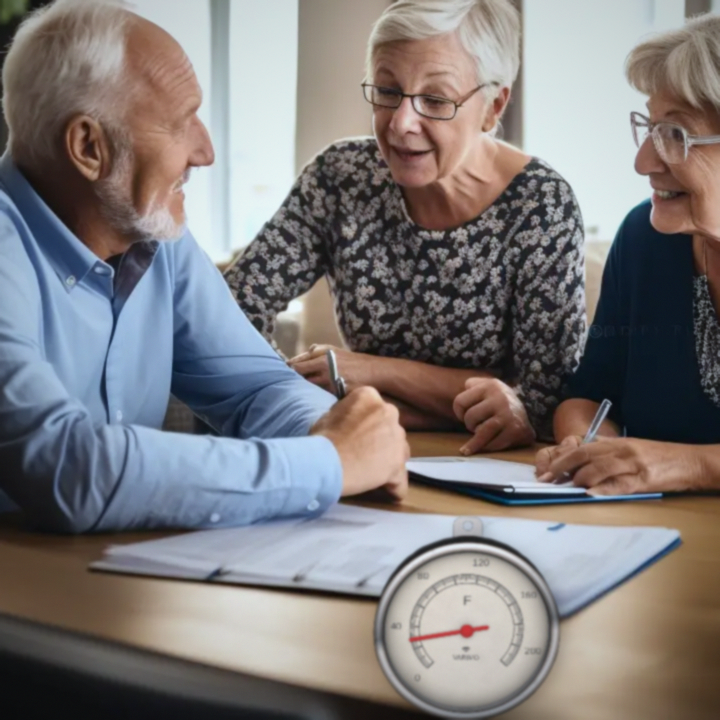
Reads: 30; °F
